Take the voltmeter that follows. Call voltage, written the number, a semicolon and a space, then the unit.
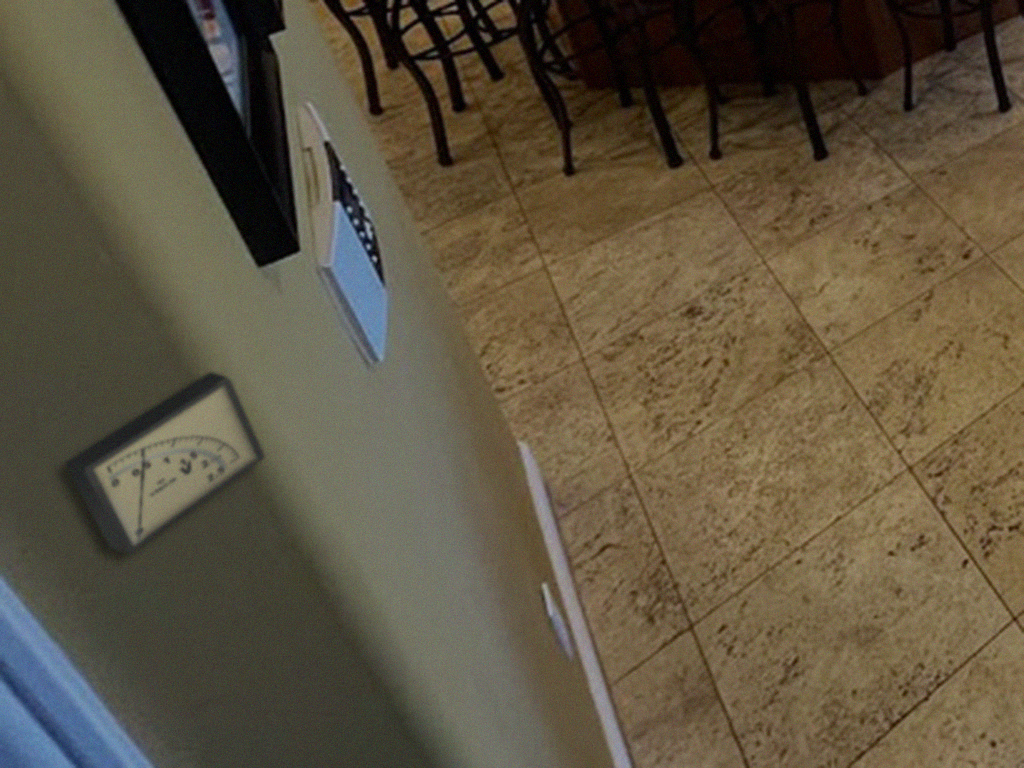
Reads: 0.5; V
